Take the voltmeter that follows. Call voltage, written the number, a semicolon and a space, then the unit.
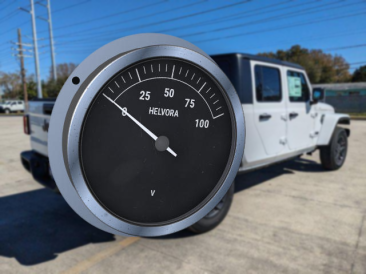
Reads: 0; V
